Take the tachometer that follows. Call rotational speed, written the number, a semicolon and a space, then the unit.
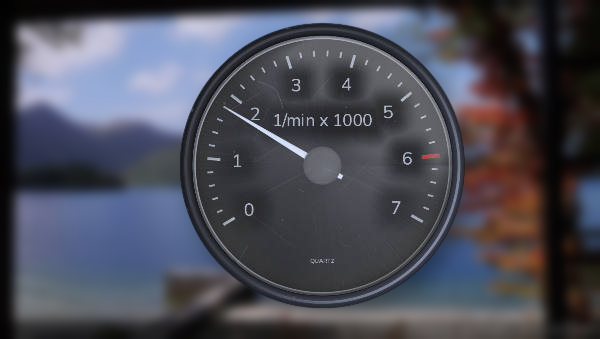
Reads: 1800; rpm
